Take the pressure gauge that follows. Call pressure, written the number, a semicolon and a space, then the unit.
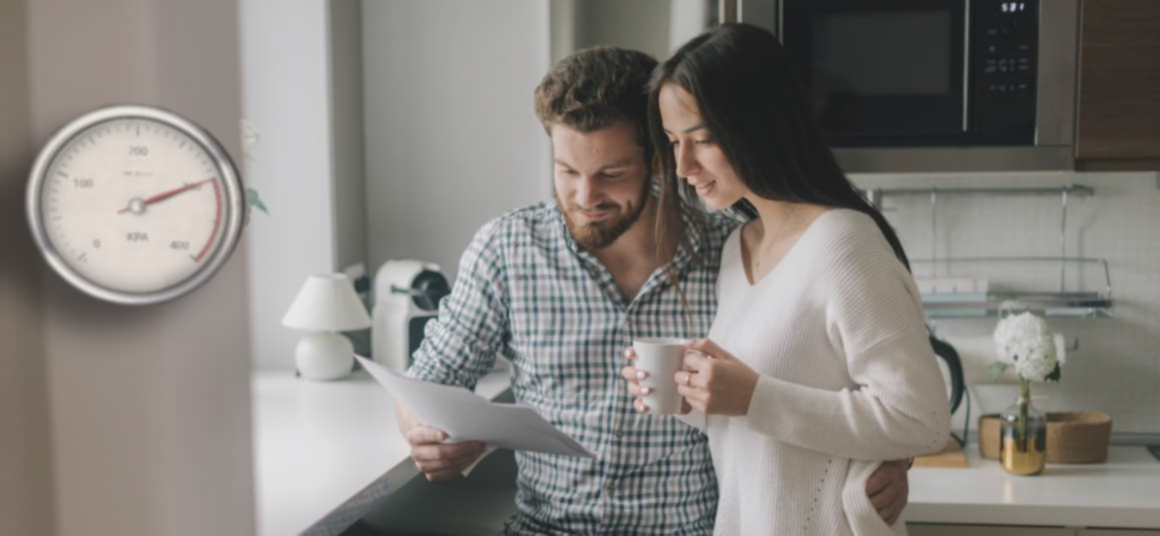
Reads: 300; kPa
